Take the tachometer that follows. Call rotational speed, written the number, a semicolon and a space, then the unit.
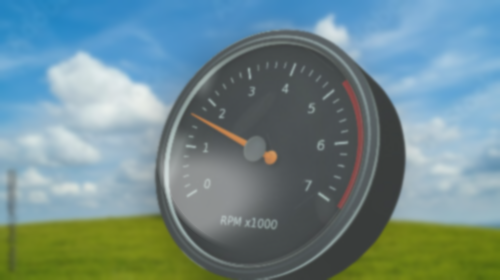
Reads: 1600; rpm
